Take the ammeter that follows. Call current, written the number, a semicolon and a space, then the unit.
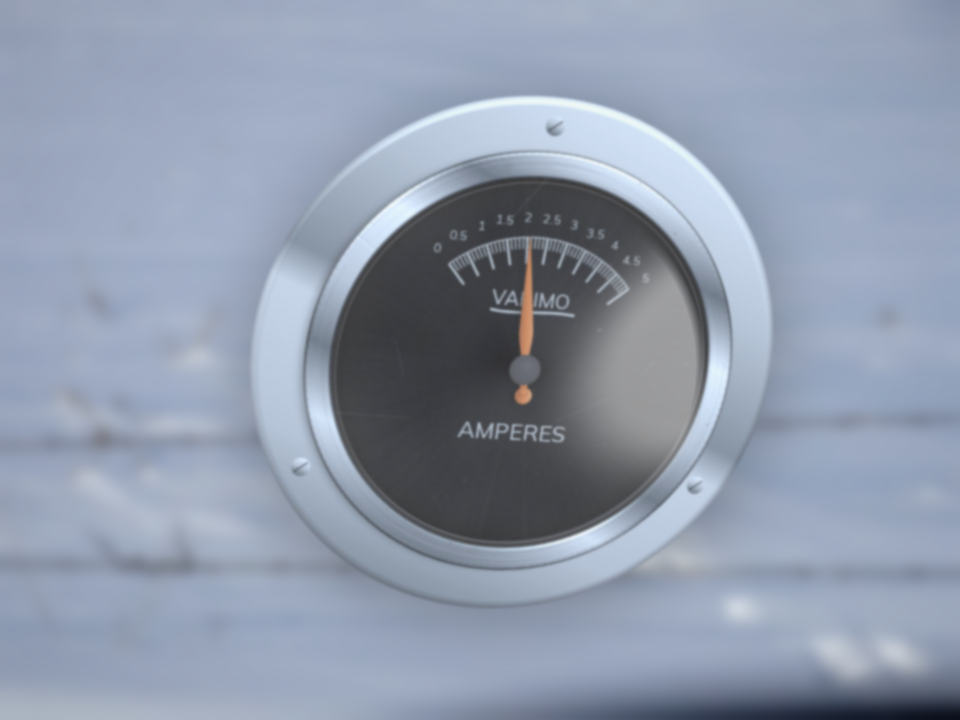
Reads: 2; A
